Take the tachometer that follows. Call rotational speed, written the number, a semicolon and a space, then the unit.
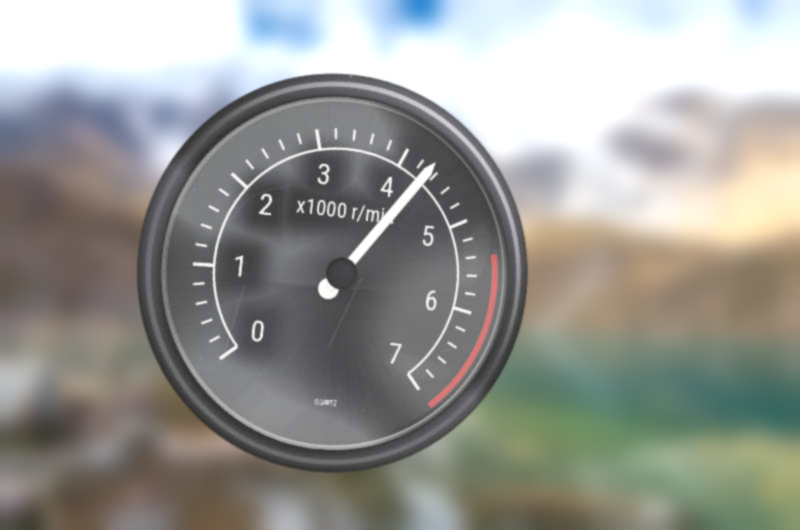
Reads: 4300; rpm
